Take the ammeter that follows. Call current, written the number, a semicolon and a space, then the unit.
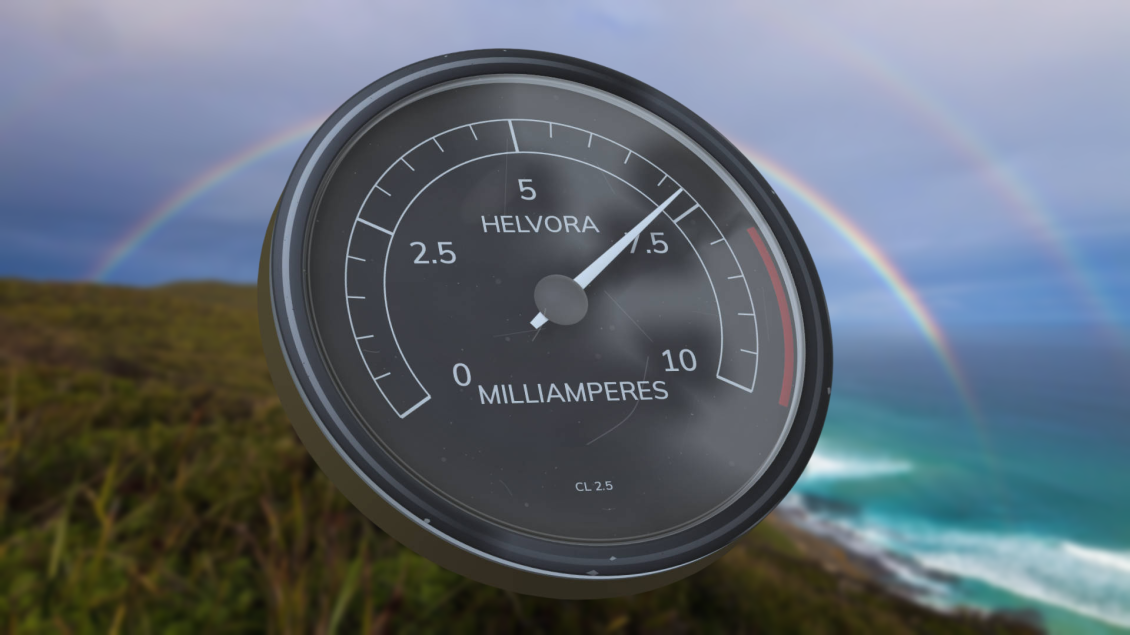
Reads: 7.25; mA
